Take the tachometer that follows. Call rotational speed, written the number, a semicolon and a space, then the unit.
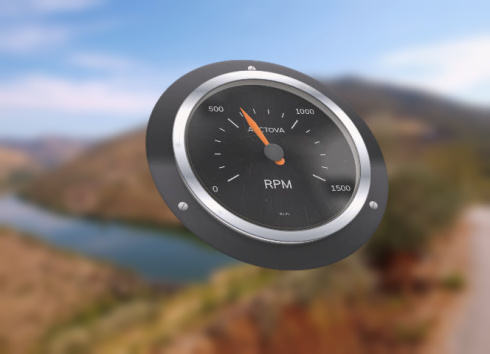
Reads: 600; rpm
